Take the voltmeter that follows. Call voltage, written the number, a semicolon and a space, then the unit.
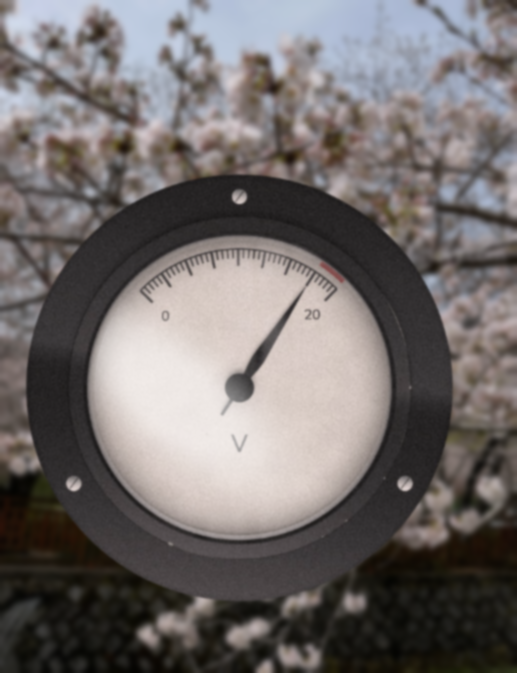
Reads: 17.5; V
